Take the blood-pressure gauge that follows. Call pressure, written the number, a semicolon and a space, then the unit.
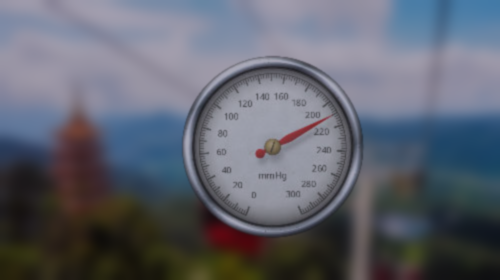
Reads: 210; mmHg
